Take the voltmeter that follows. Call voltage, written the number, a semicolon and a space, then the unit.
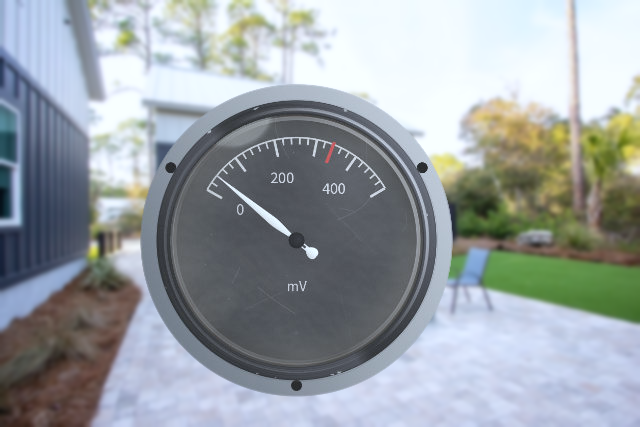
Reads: 40; mV
